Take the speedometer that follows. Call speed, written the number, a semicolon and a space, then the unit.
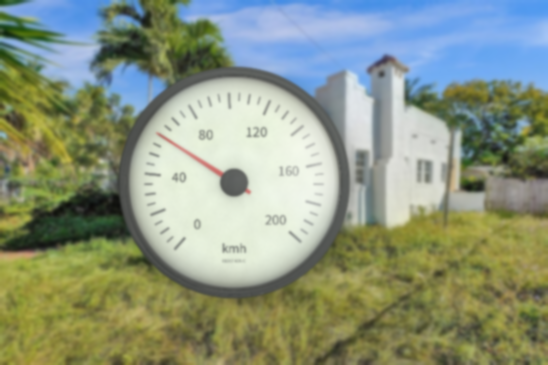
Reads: 60; km/h
